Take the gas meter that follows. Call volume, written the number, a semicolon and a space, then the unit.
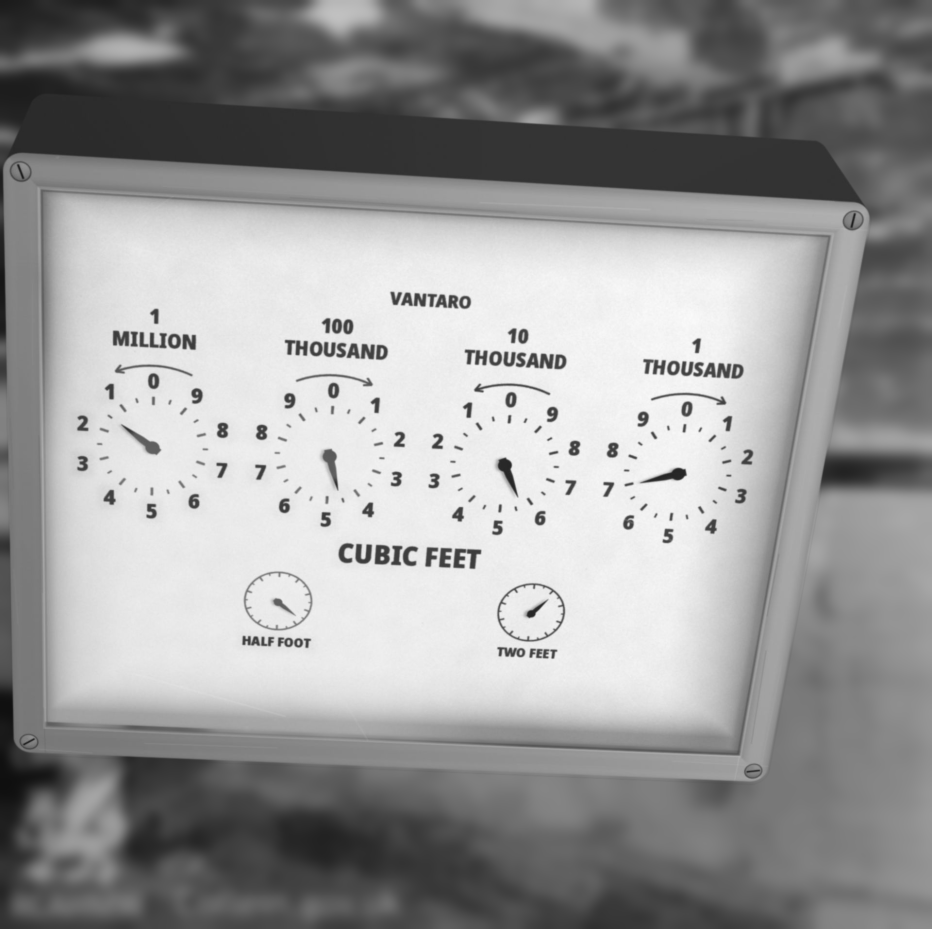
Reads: 145700; ft³
